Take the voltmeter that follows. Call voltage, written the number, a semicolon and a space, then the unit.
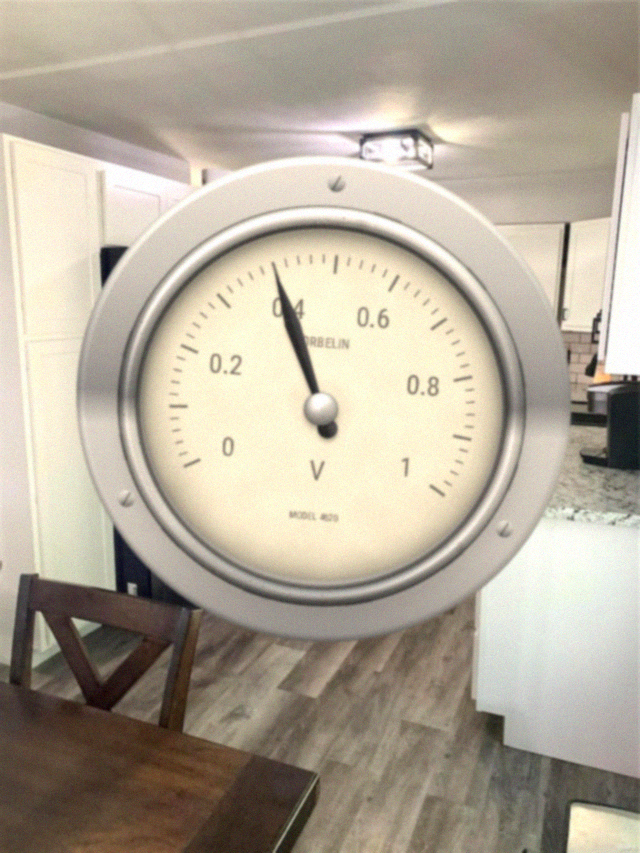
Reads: 0.4; V
